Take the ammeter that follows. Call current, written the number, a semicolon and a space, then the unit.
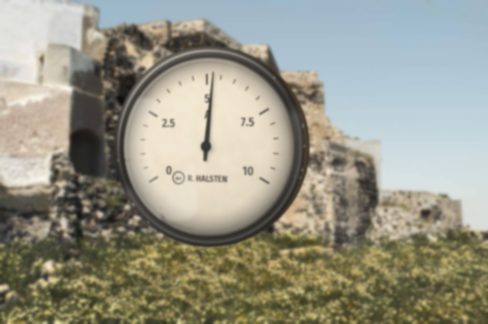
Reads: 5.25; A
